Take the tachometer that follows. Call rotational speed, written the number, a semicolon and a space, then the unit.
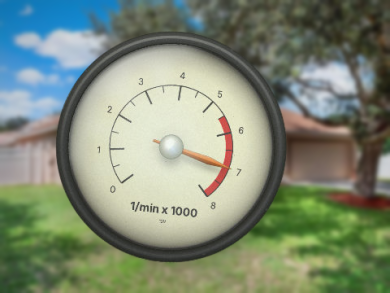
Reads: 7000; rpm
